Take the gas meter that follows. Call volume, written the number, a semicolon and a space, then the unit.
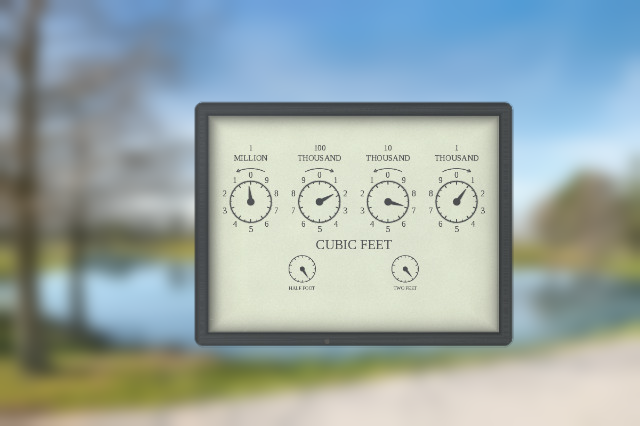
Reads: 17100; ft³
